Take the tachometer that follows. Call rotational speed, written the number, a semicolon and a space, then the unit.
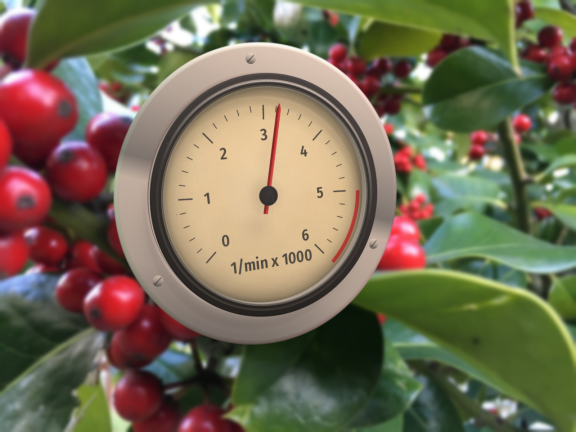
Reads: 3200; rpm
